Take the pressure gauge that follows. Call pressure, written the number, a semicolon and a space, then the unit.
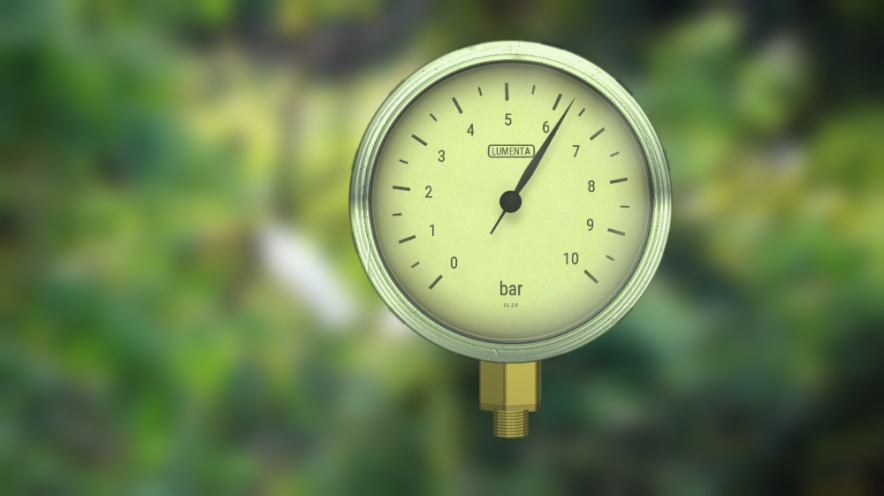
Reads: 6.25; bar
